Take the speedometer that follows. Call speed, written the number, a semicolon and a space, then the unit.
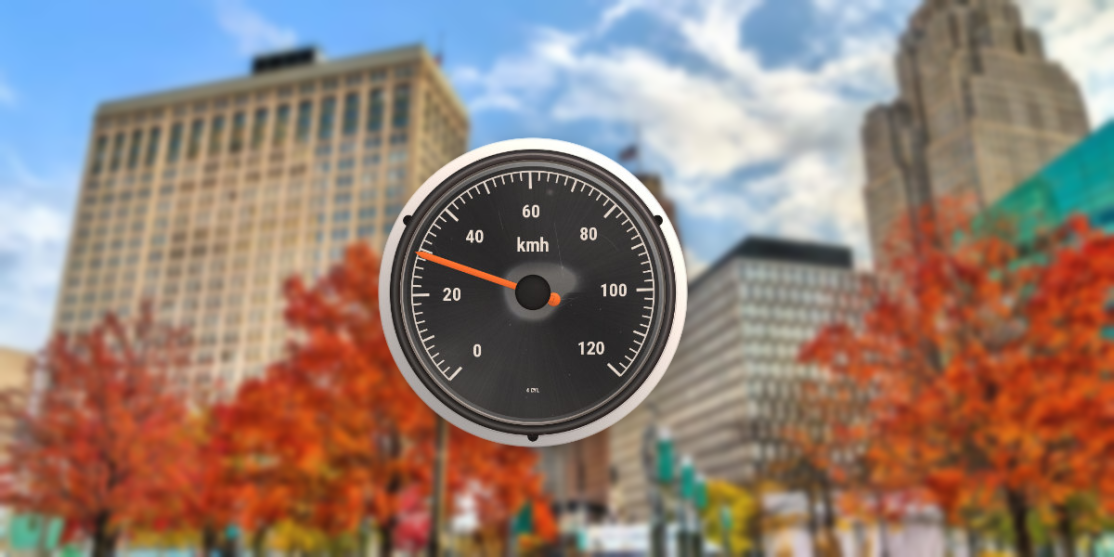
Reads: 29; km/h
